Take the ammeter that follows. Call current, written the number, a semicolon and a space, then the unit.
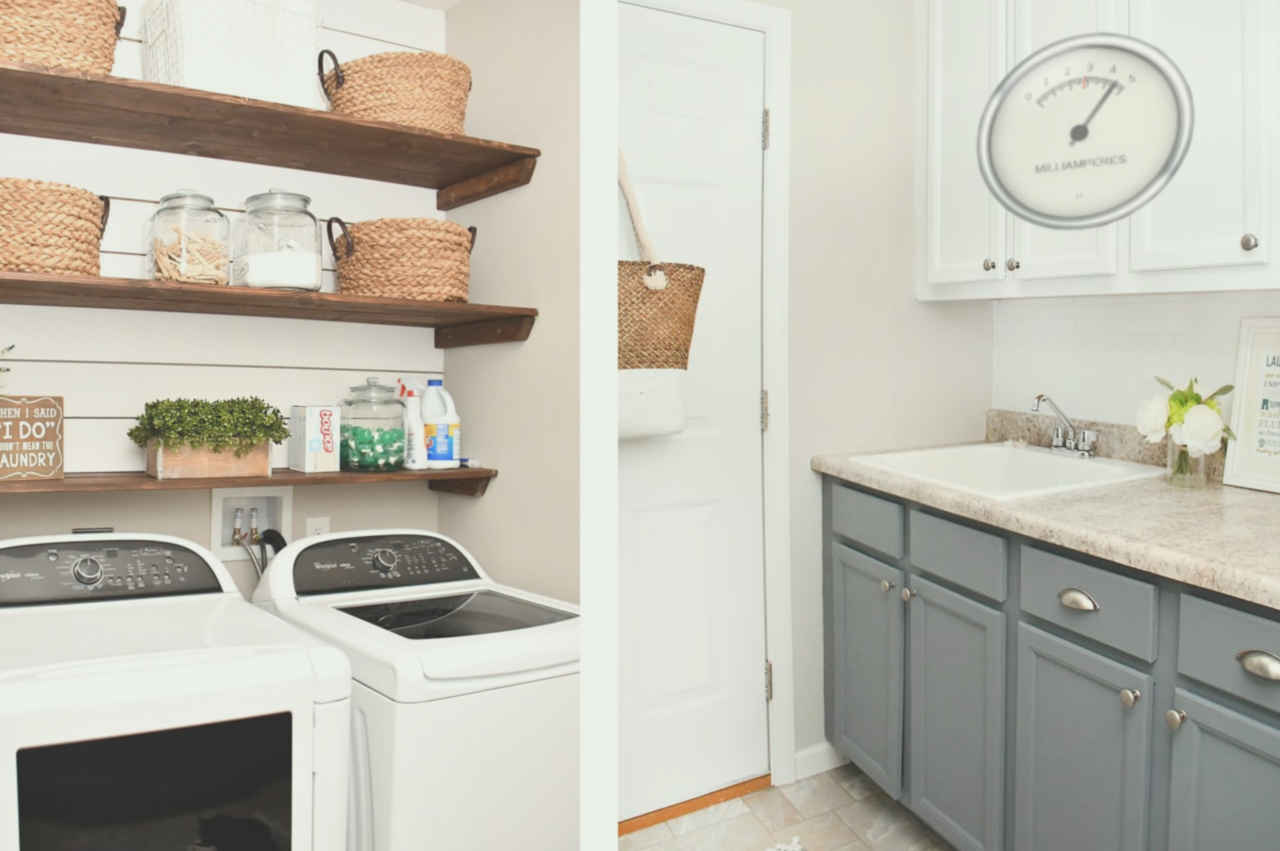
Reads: 4.5; mA
